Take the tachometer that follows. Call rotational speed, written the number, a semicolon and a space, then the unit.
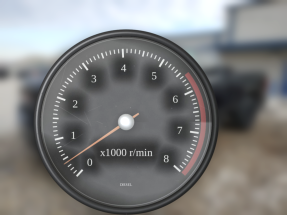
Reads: 400; rpm
